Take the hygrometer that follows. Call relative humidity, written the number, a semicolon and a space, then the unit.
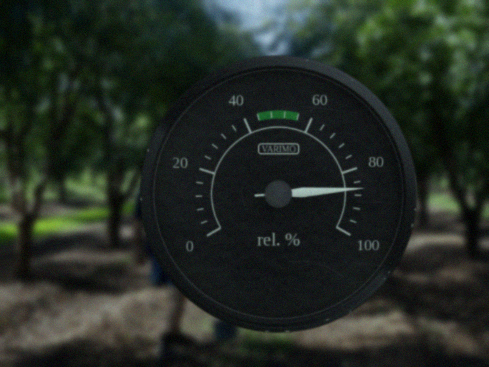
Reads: 86; %
